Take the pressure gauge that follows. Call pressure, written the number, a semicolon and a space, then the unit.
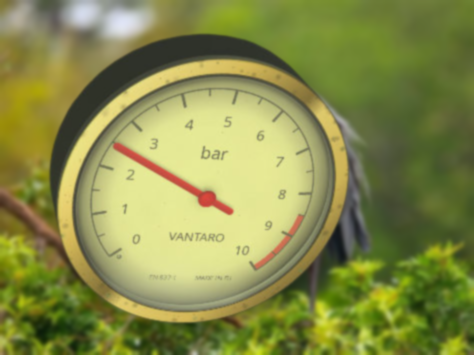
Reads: 2.5; bar
